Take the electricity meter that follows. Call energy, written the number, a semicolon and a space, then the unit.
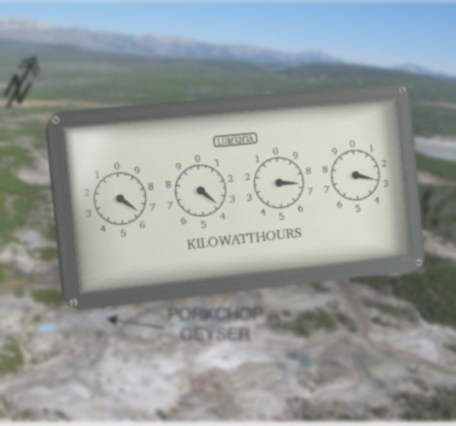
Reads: 6373; kWh
